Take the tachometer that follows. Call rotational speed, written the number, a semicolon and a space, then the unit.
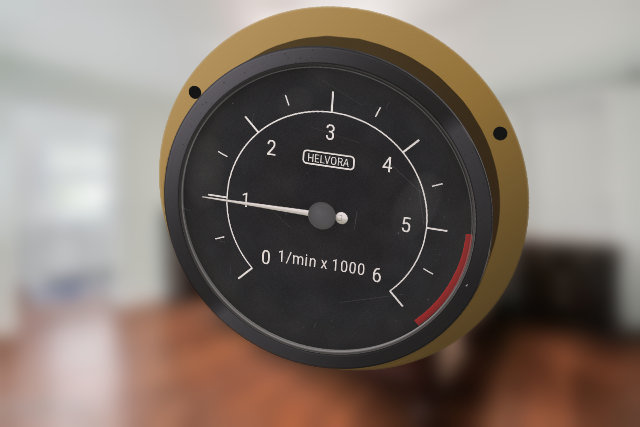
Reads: 1000; rpm
